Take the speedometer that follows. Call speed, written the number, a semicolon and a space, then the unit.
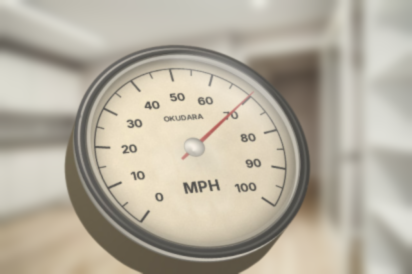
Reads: 70; mph
